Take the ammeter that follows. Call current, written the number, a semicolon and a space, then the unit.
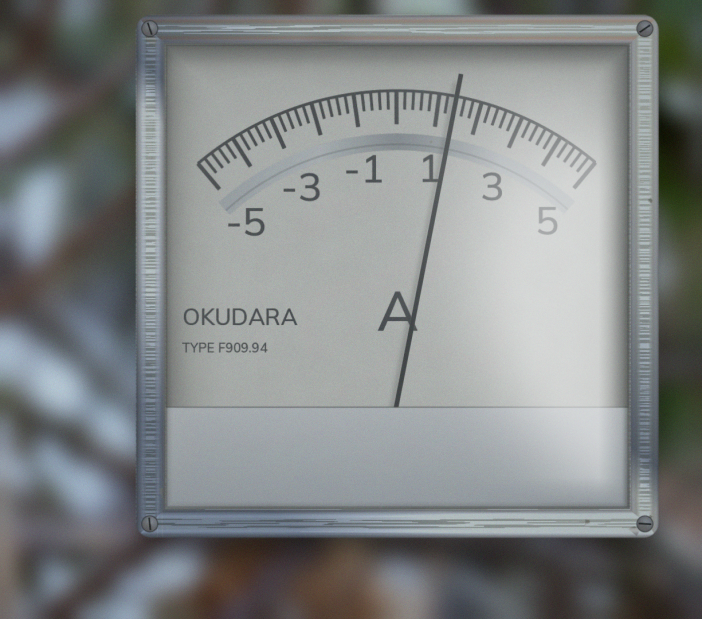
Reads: 1.4; A
